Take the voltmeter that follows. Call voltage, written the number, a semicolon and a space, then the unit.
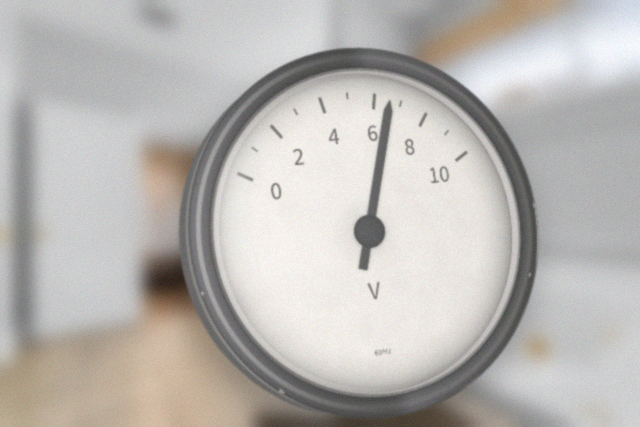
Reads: 6.5; V
